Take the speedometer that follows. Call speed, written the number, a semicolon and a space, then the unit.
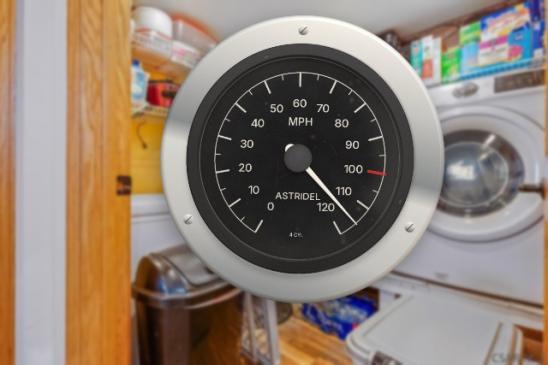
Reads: 115; mph
